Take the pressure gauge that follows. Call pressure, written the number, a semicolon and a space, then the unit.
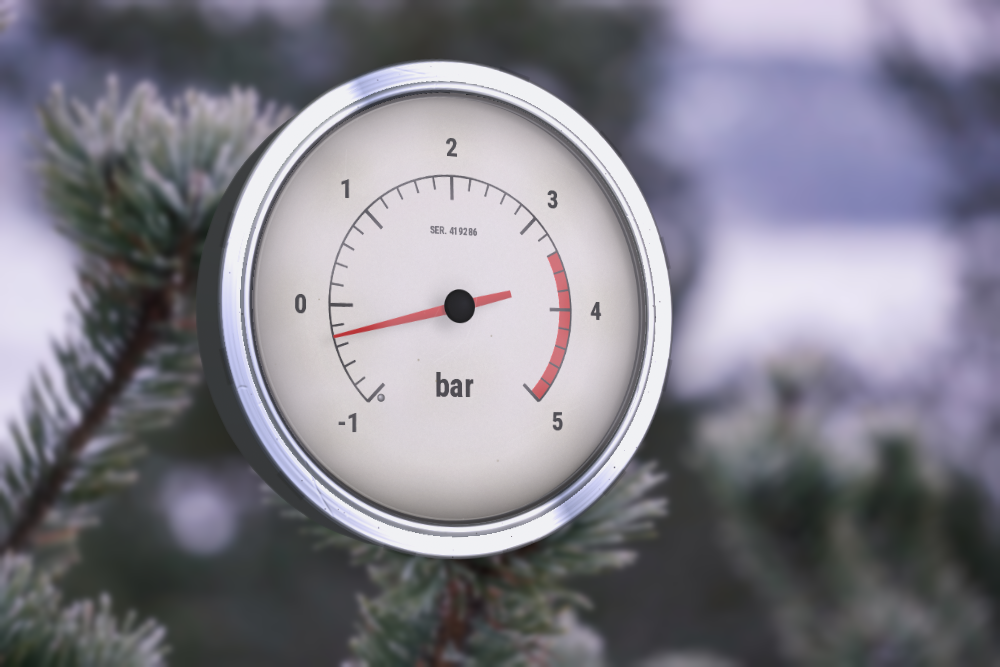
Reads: -0.3; bar
